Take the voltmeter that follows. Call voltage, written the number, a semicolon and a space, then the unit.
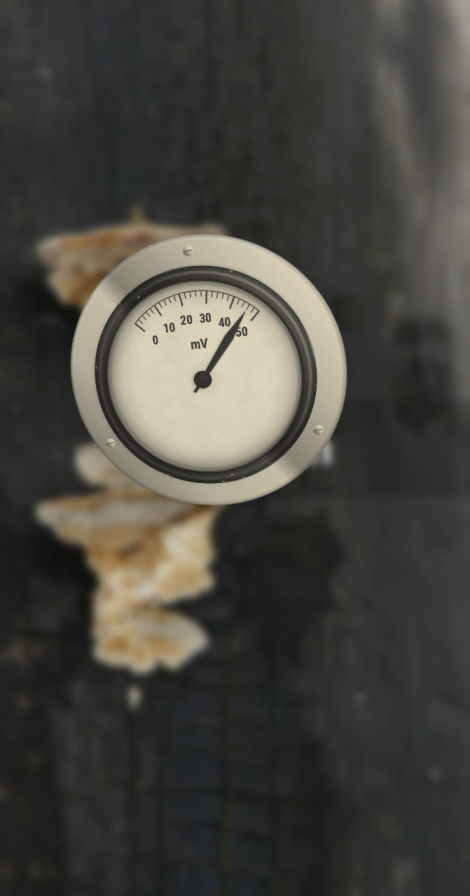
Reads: 46; mV
